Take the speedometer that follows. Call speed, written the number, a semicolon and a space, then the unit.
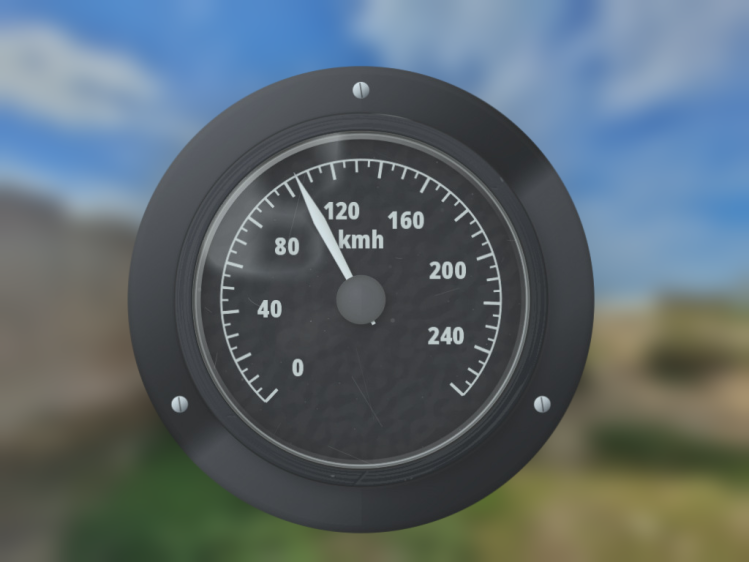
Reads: 105; km/h
